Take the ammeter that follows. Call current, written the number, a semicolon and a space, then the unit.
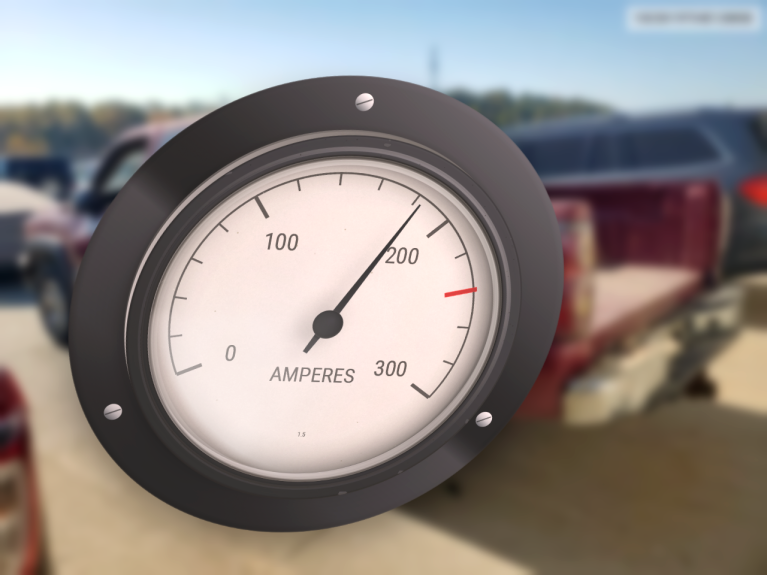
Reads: 180; A
